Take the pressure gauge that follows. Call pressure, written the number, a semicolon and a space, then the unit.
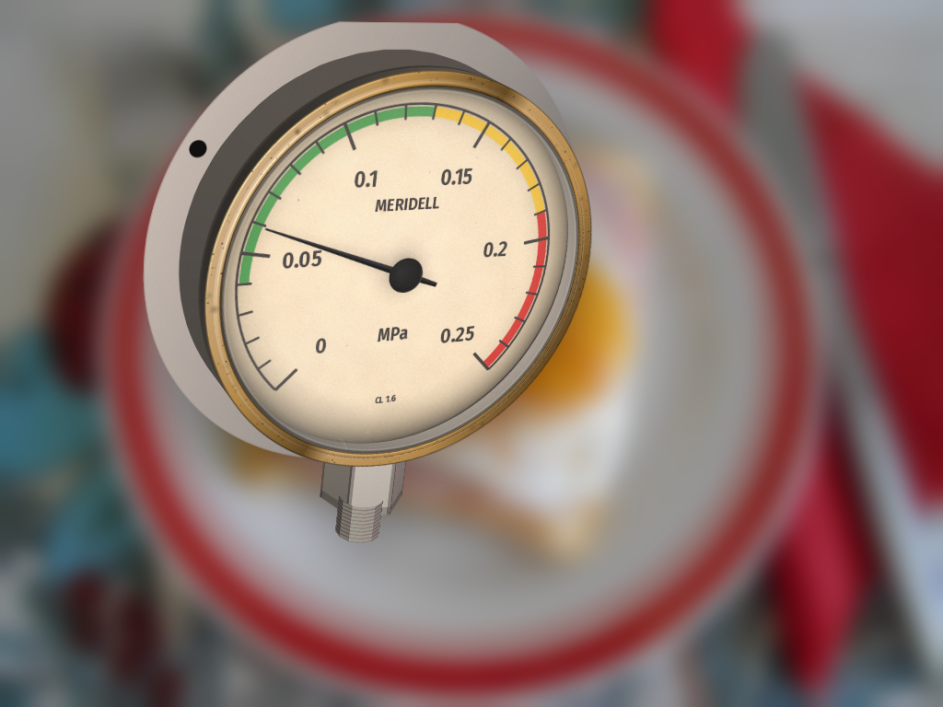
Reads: 0.06; MPa
